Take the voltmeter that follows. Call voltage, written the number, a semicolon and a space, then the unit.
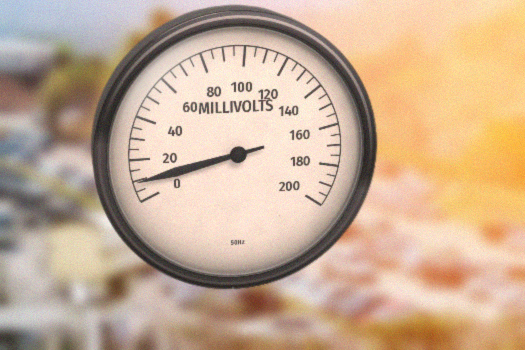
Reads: 10; mV
